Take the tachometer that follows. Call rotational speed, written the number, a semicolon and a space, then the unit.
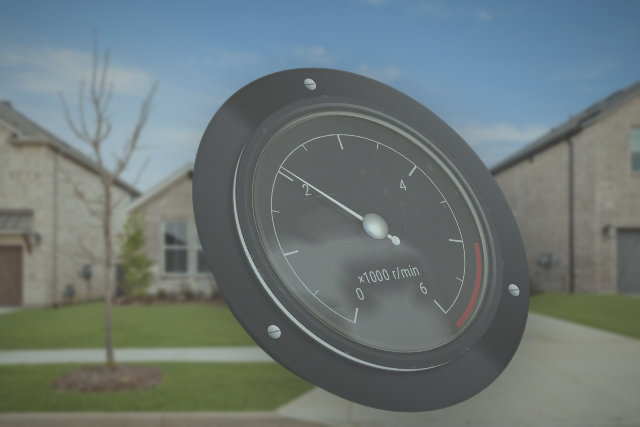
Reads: 2000; rpm
